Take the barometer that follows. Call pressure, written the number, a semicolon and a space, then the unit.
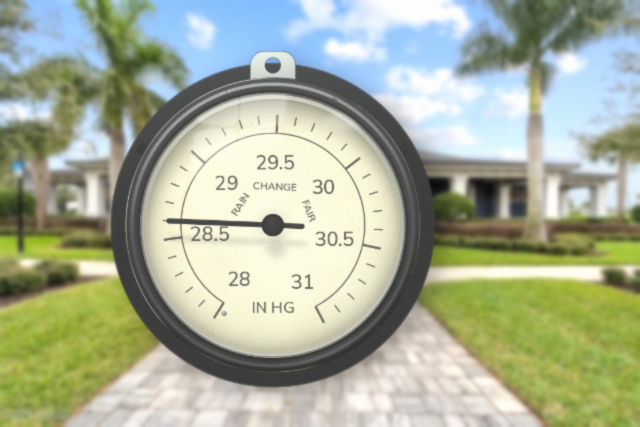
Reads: 28.6; inHg
